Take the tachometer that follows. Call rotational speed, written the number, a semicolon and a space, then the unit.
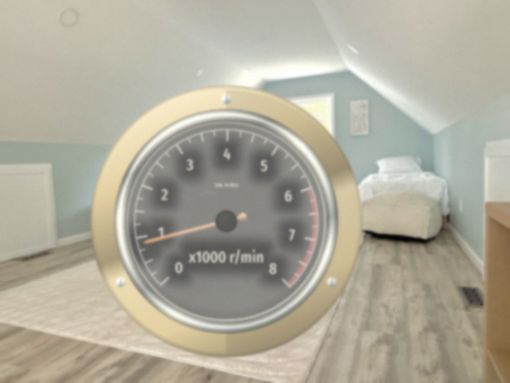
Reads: 875; rpm
